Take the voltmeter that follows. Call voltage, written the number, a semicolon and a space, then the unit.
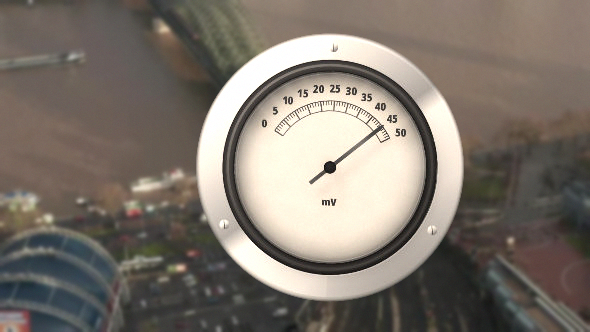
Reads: 45; mV
